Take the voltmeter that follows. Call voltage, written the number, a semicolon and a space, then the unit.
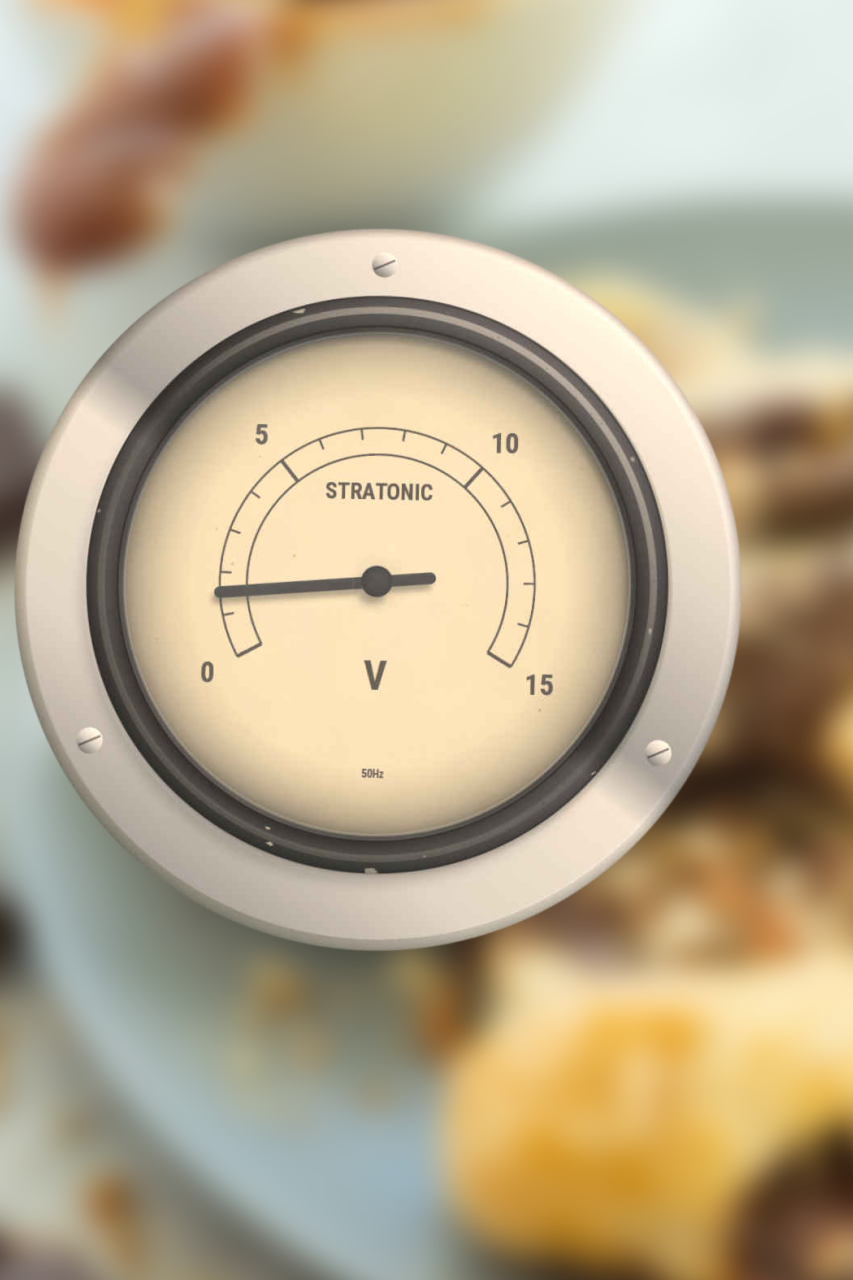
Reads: 1.5; V
